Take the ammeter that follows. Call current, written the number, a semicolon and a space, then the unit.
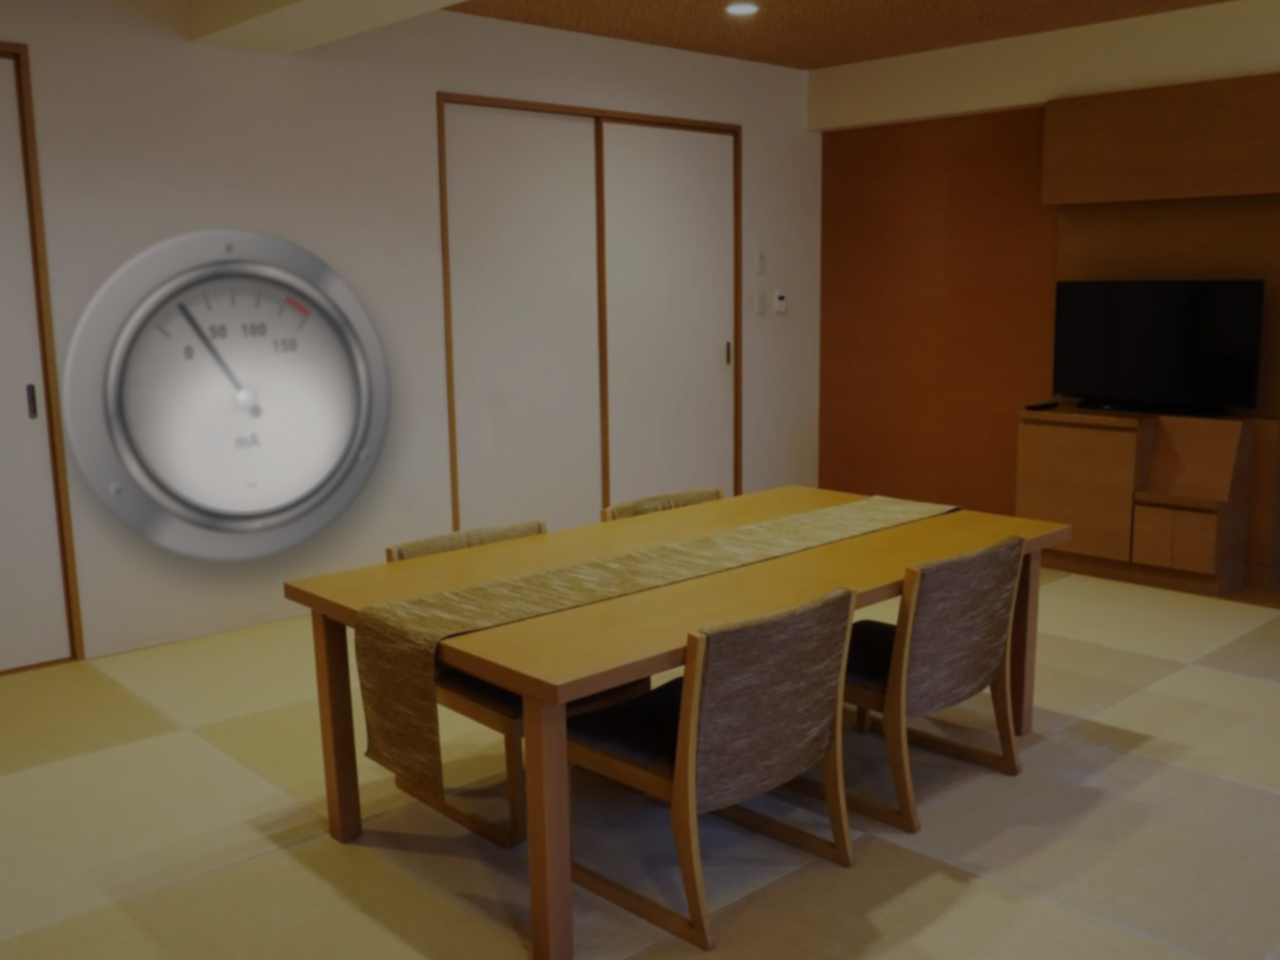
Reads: 25; mA
